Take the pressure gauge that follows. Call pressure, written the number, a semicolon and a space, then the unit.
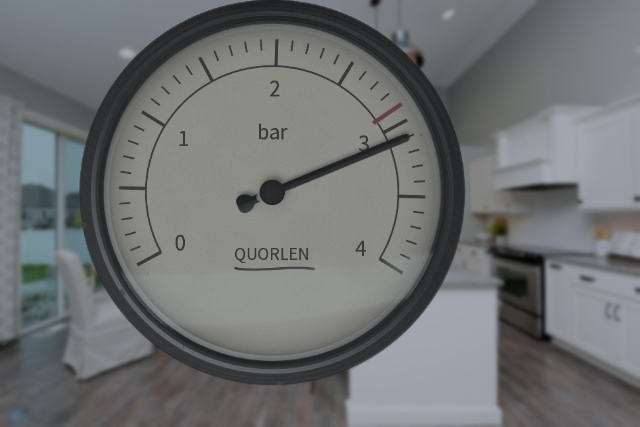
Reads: 3.1; bar
